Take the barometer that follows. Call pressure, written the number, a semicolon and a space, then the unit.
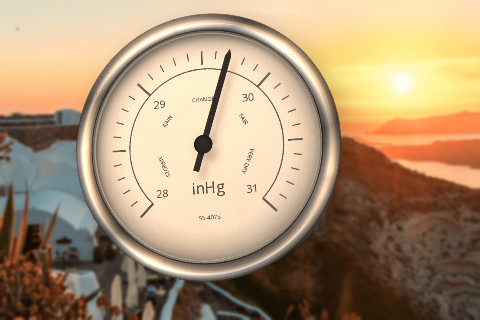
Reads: 29.7; inHg
